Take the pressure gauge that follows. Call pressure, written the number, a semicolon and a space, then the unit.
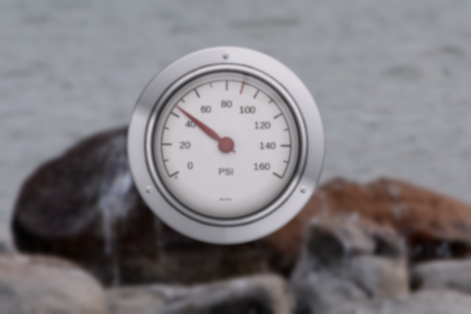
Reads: 45; psi
